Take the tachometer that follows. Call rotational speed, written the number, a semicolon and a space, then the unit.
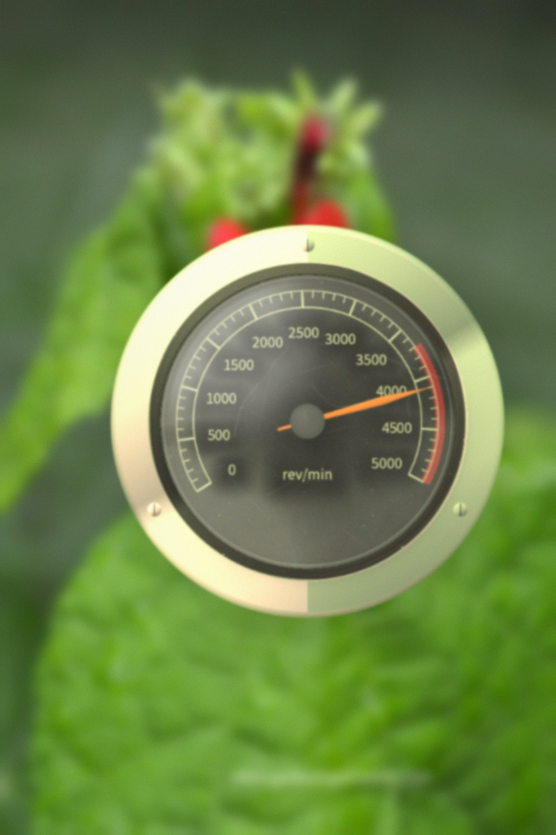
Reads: 4100; rpm
